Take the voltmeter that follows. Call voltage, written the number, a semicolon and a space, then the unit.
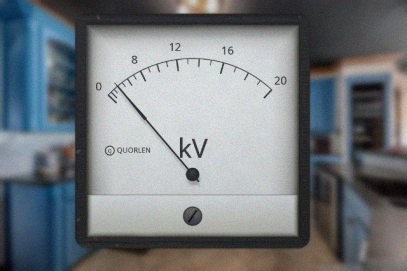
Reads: 4; kV
